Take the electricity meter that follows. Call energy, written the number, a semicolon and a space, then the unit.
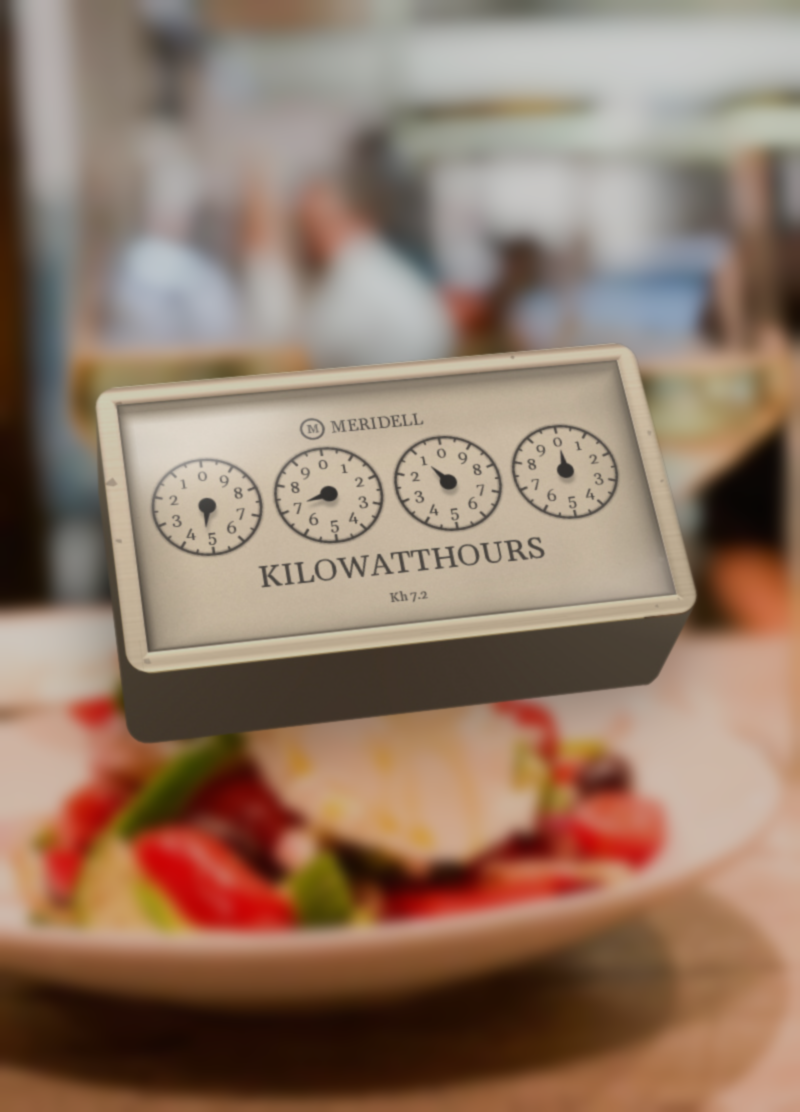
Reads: 4710; kWh
